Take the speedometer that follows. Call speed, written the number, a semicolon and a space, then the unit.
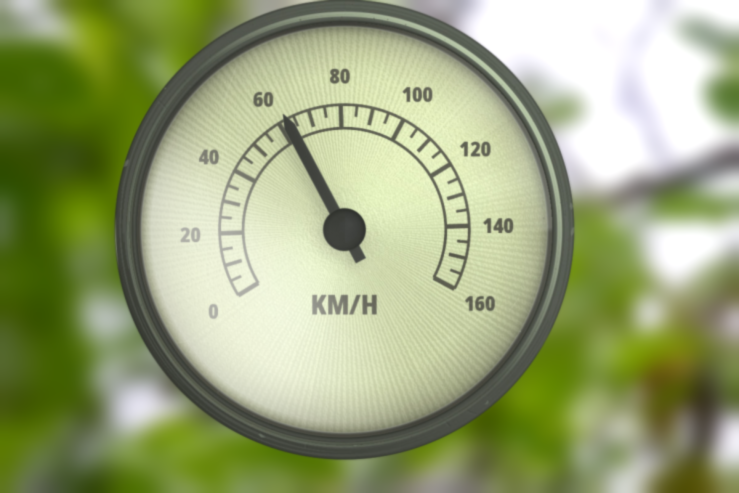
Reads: 62.5; km/h
